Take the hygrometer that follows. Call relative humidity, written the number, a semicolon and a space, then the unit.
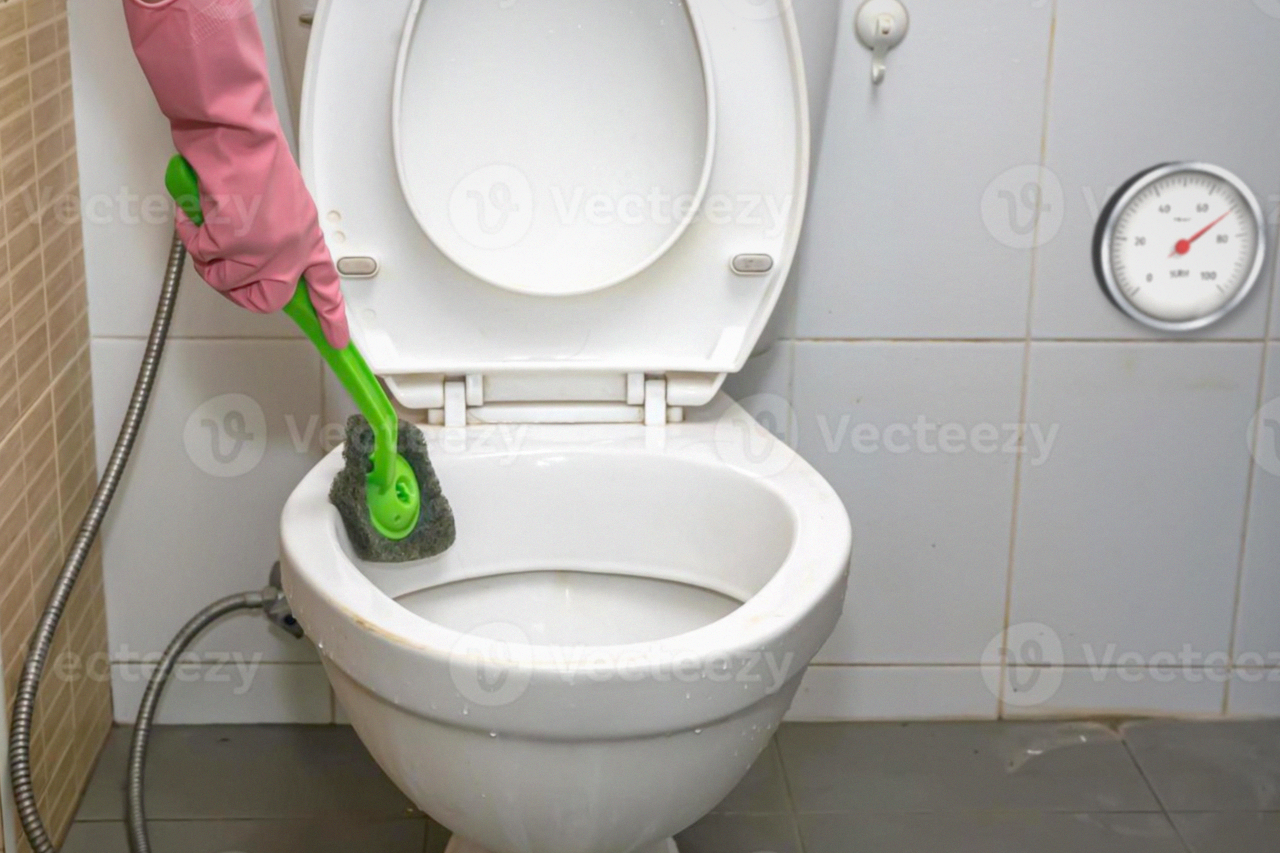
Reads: 70; %
